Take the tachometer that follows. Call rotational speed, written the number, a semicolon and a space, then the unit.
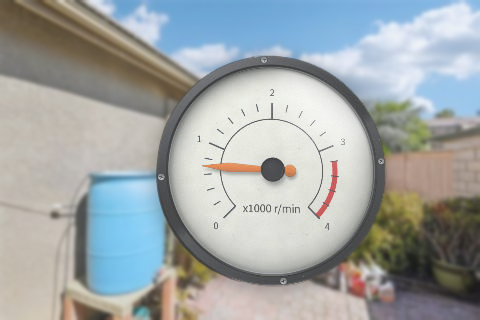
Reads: 700; rpm
